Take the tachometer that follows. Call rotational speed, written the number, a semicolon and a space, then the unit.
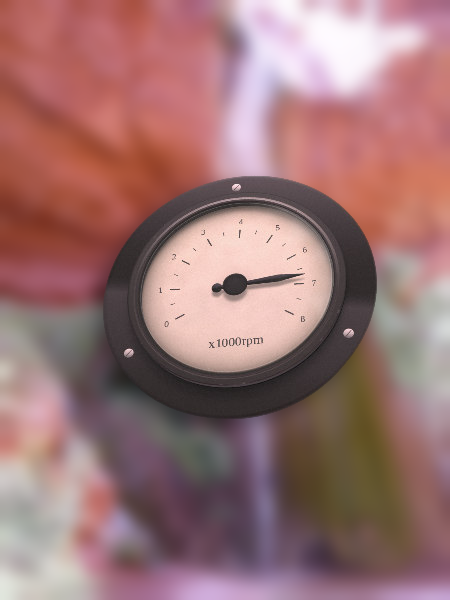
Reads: 6750; rpm
